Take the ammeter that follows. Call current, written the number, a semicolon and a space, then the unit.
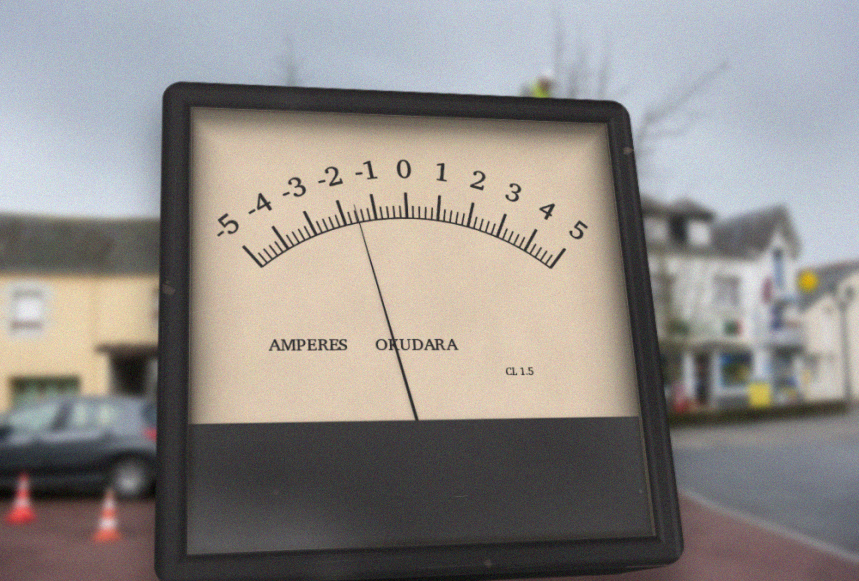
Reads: -1.6; A
